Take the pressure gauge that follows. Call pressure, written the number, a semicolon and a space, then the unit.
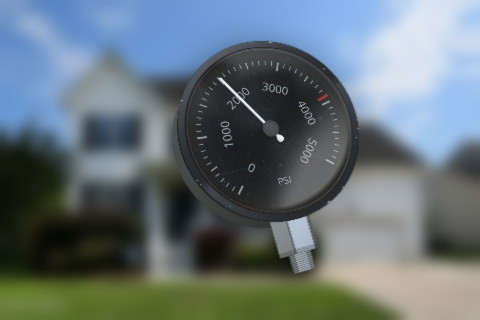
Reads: 2000; psi
